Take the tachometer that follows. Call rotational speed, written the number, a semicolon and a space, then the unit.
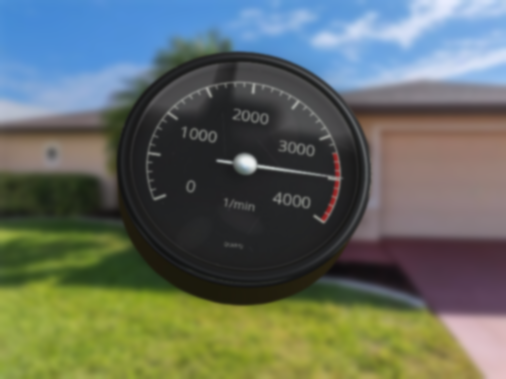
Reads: 3500; rpm
